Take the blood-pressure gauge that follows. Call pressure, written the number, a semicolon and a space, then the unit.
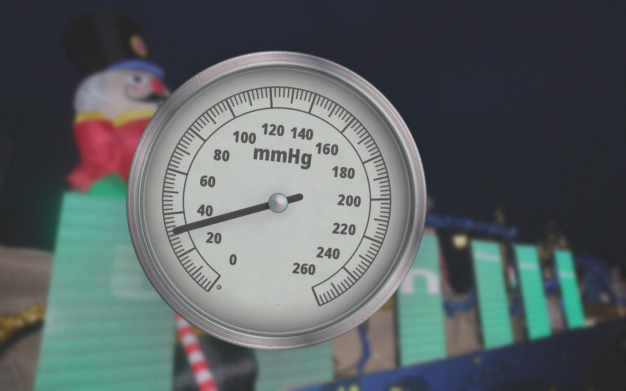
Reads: 32; mmHg
